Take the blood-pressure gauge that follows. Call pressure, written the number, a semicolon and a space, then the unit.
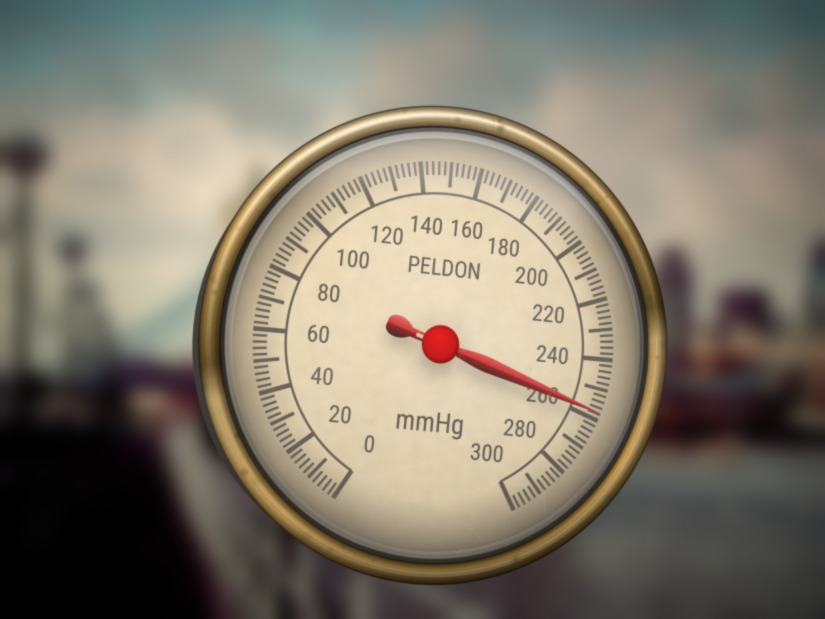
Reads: 258; mmHg
